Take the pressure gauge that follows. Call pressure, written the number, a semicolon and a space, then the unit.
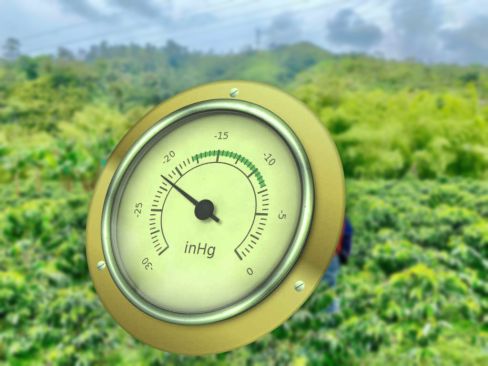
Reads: -21.5; inHg
